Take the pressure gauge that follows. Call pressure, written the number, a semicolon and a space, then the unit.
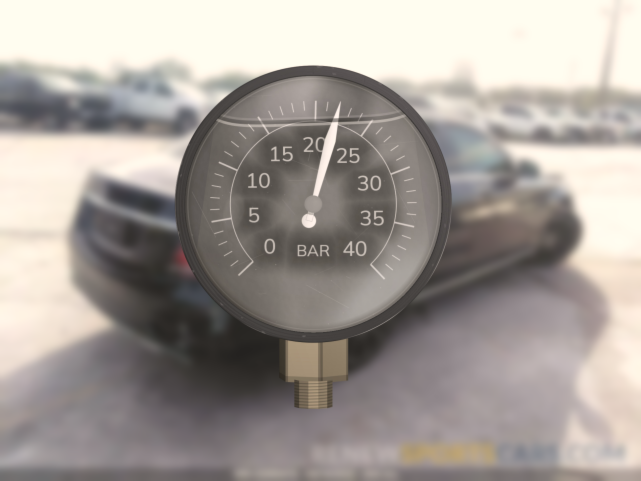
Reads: 22; bar
